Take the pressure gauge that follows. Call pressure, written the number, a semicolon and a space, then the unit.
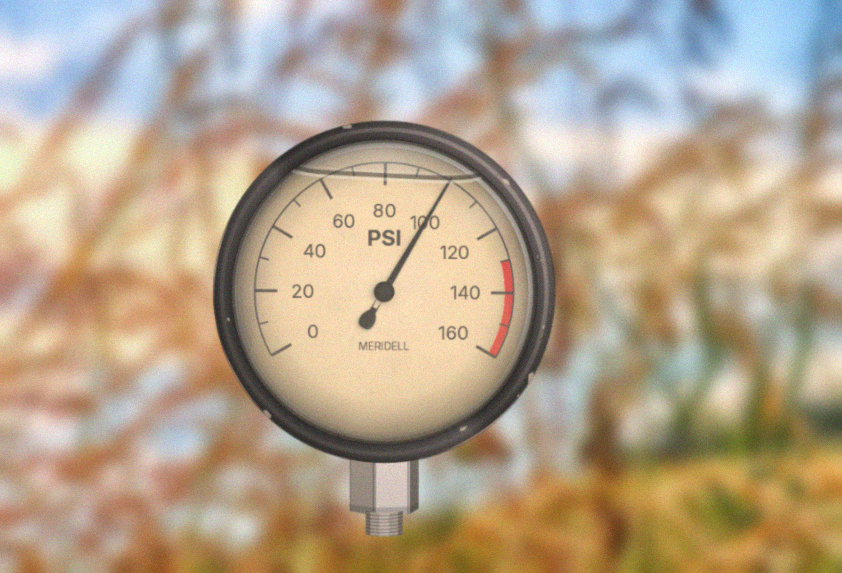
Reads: 100; psi
